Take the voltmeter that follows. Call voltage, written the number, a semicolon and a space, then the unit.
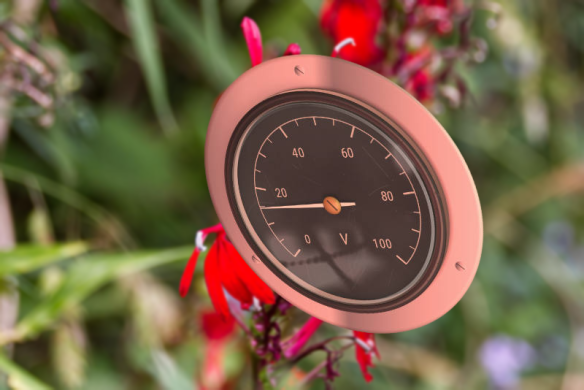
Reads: 15; V
